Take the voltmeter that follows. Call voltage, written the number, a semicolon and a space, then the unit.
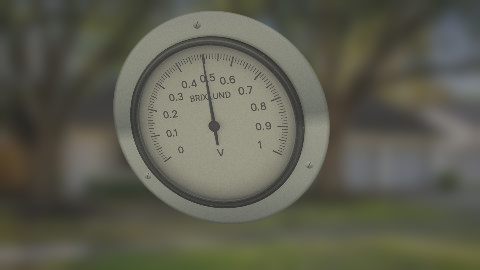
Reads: 0.5; V
